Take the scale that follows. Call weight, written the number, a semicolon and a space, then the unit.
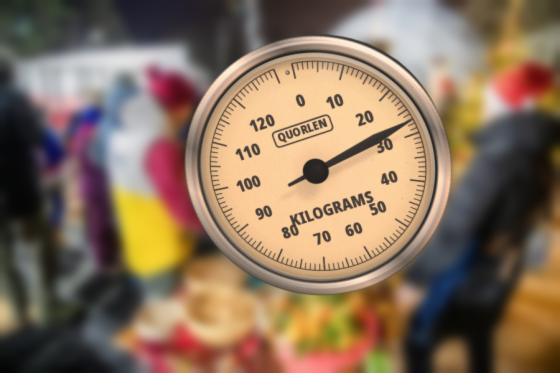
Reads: 27; kg
